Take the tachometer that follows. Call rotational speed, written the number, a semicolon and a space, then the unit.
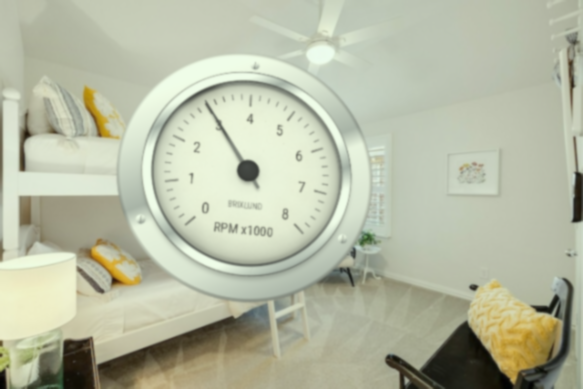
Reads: 3000; rpm
